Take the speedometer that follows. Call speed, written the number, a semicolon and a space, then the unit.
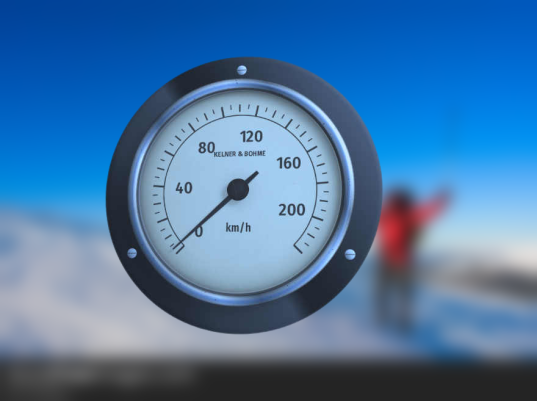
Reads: 2.5; km/h
